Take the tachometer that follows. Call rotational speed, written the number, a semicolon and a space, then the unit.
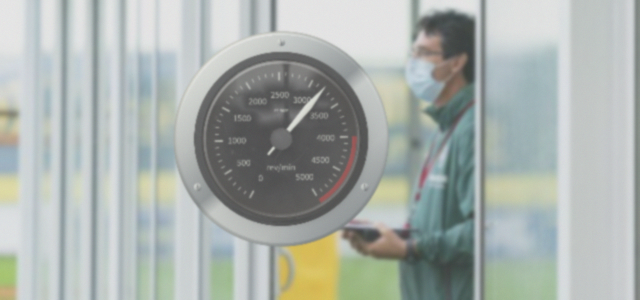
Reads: 3200; rpm
